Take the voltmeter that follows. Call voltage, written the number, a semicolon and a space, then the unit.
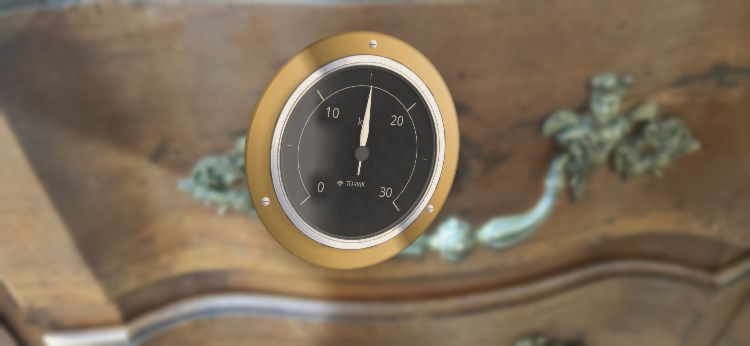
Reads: 15; kV
